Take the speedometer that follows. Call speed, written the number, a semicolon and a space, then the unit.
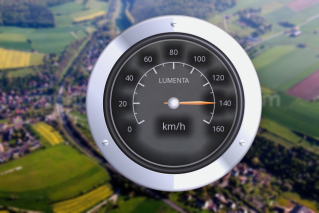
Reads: 140; km/h
